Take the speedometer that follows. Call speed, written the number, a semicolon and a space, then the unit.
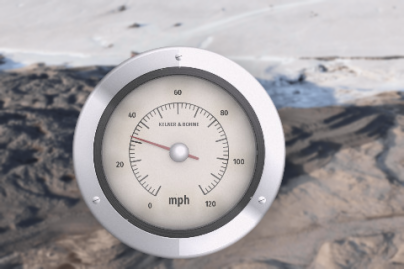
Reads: 32; mph
